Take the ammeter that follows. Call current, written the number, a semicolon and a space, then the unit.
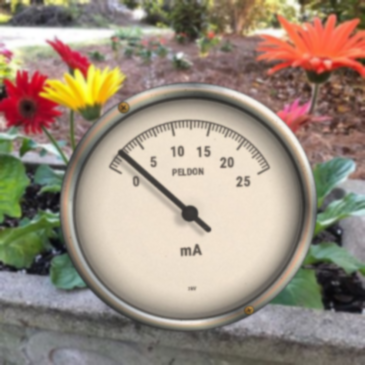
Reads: 2.5; mA
